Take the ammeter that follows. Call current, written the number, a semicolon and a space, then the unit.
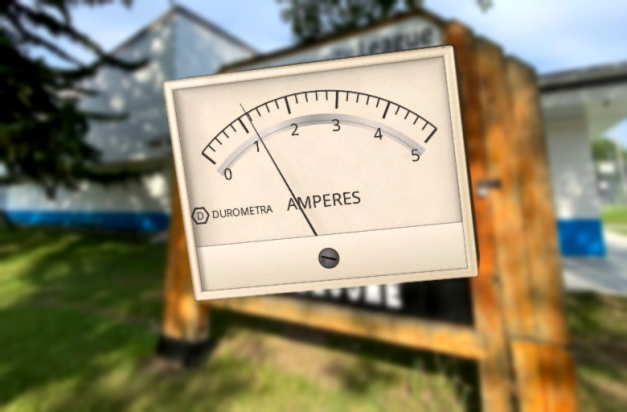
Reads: 1.2; A
